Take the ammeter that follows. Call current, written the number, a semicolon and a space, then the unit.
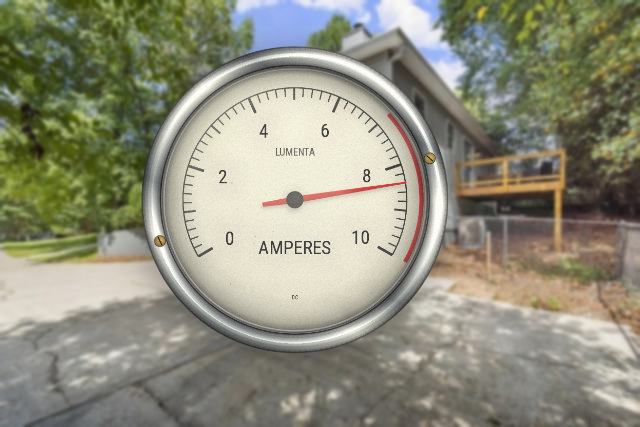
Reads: 8.4; A
